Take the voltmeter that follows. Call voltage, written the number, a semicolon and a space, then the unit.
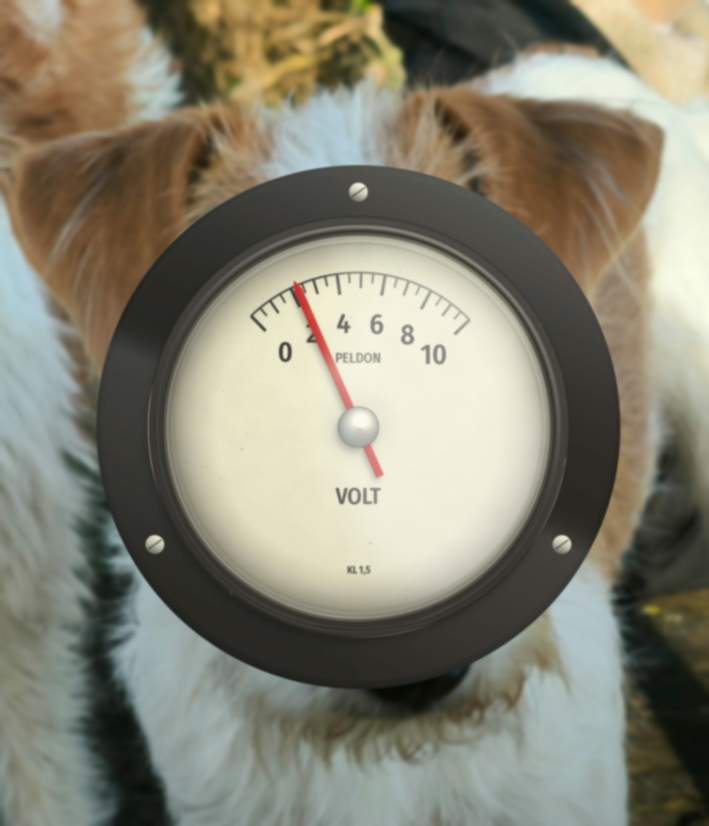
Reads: 2.25; V
